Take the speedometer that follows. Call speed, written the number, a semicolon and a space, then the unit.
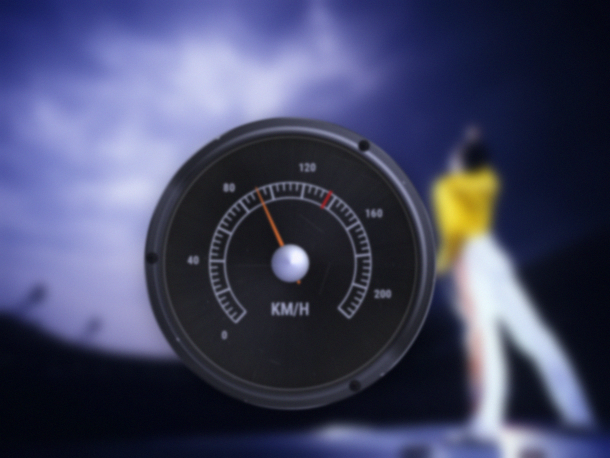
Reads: 92; km/h
